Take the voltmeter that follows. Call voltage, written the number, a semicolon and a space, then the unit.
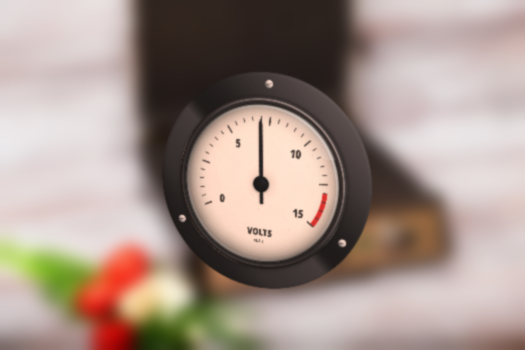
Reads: 7; V
